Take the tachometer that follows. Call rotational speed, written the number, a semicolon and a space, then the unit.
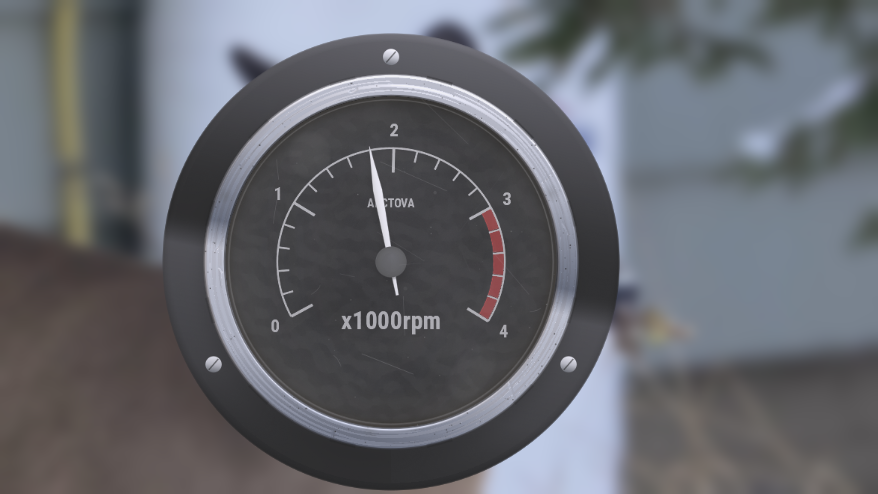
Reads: 1800; rpm
